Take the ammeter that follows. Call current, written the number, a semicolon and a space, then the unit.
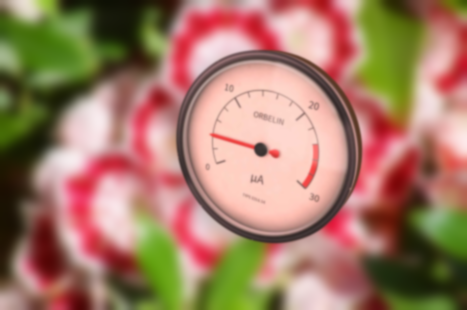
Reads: 4; µA
